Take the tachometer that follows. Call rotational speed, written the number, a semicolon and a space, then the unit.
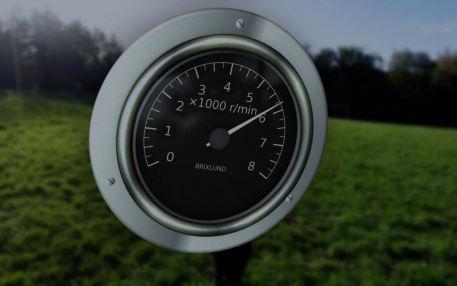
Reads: 5750; rpm
